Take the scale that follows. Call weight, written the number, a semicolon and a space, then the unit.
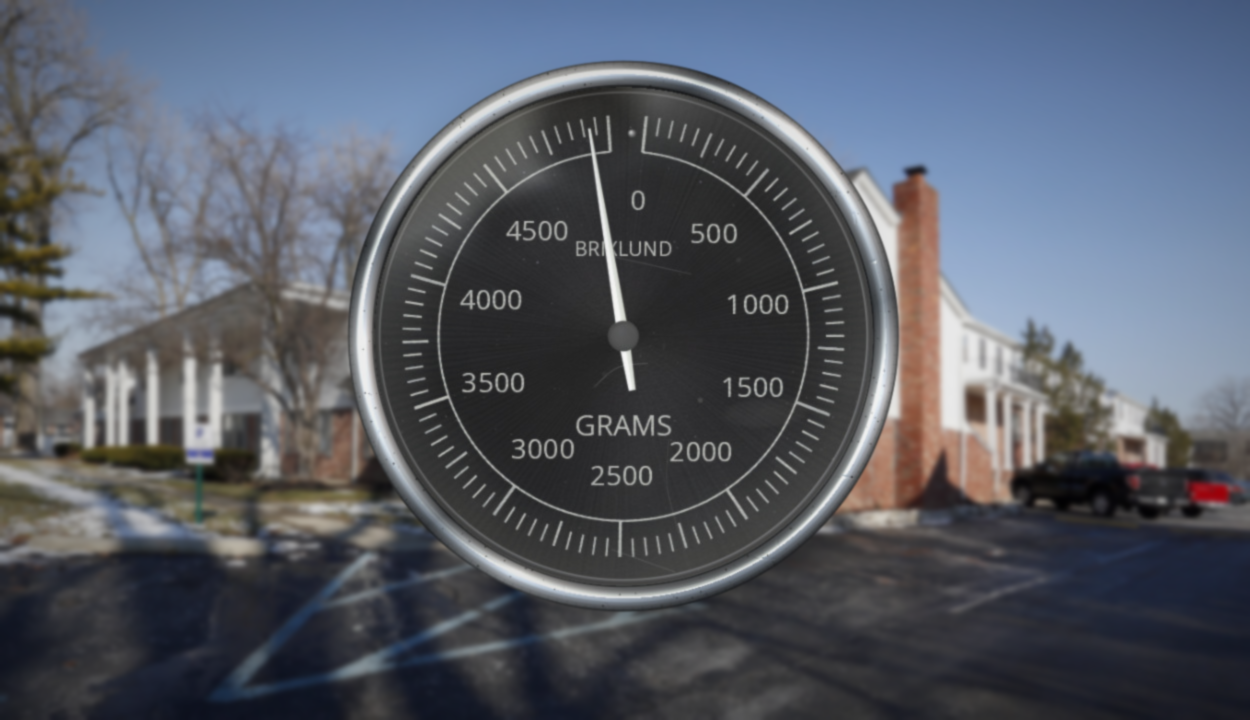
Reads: 4925; g
